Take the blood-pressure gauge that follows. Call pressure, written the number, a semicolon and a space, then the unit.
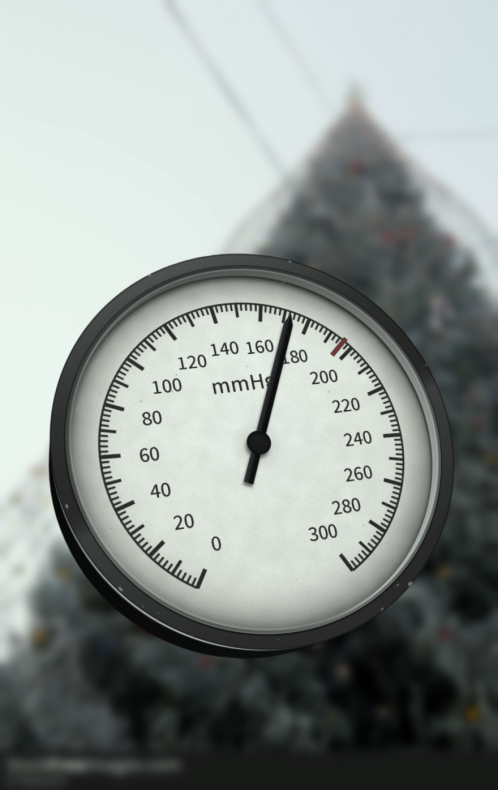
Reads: 172; mmHg
